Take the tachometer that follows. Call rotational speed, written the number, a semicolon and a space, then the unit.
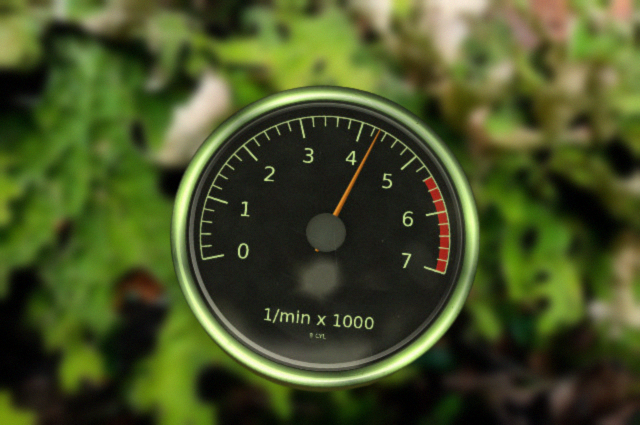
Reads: 4300; rpm
